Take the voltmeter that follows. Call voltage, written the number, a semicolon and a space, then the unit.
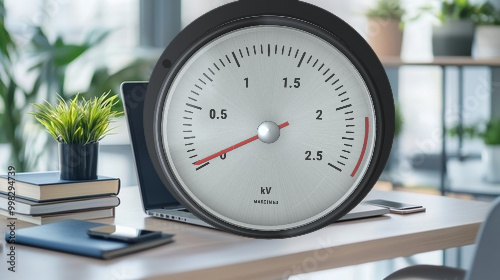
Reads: 0.05; kV
